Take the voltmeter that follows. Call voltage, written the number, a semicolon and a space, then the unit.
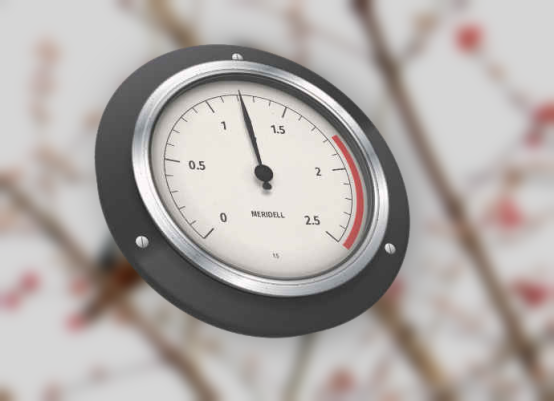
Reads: 1.2; V
